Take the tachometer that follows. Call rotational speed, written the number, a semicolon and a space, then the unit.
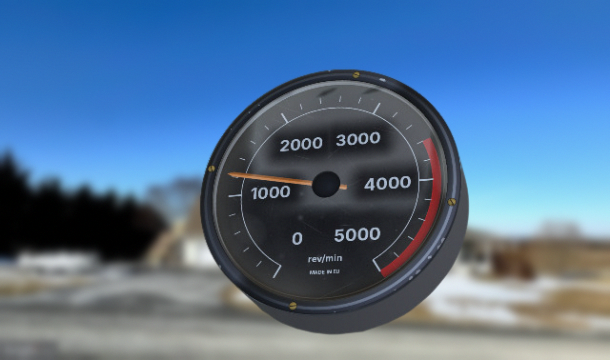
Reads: 1200; rpm
